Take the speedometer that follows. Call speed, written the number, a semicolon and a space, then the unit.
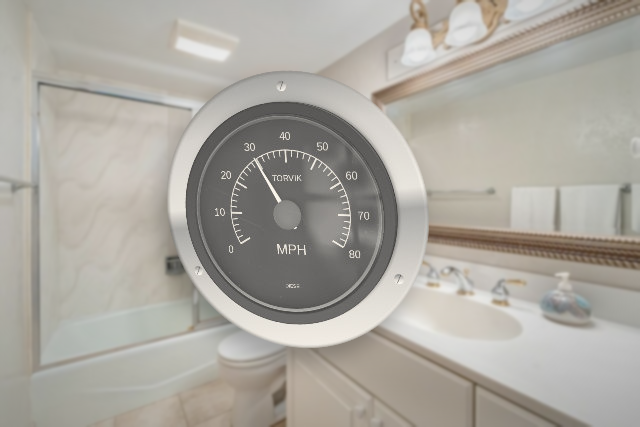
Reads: 30; mph
